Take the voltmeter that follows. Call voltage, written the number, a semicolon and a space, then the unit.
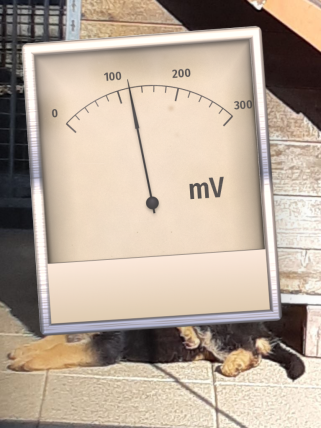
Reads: 120; mV
